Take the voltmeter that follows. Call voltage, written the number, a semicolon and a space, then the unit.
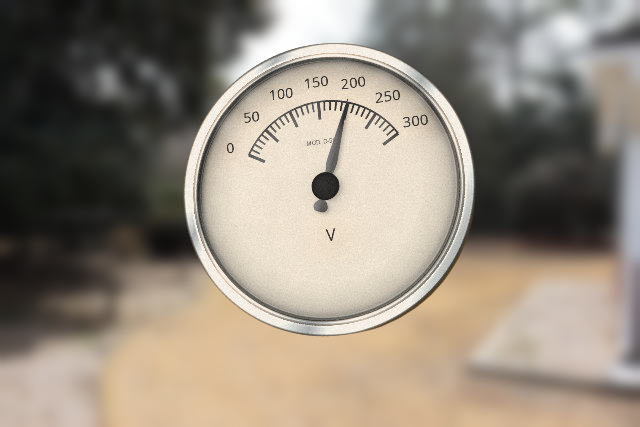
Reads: 200; V
